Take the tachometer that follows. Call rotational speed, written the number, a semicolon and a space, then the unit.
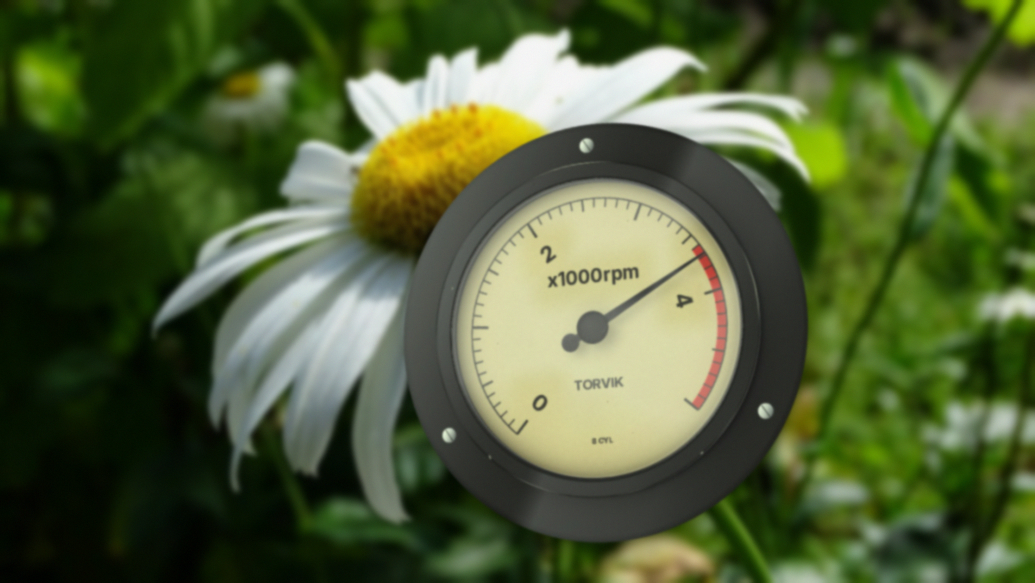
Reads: 3700; rpm
